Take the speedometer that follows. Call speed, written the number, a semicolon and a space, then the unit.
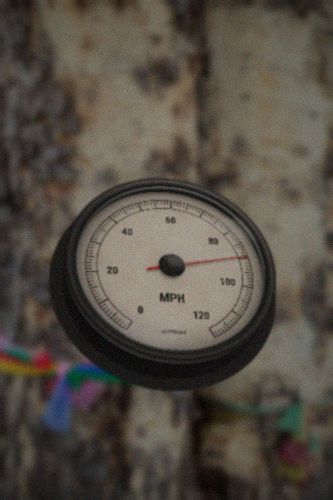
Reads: 90; mph
